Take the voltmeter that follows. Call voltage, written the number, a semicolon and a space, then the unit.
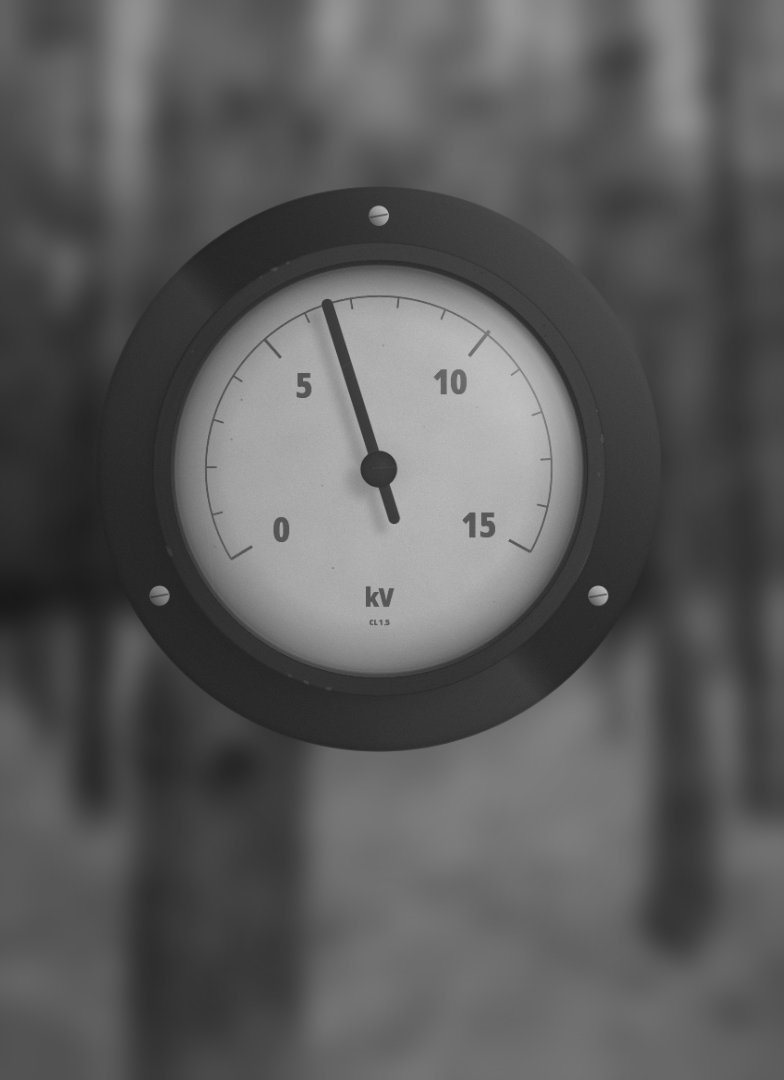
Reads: 6.5; kV
